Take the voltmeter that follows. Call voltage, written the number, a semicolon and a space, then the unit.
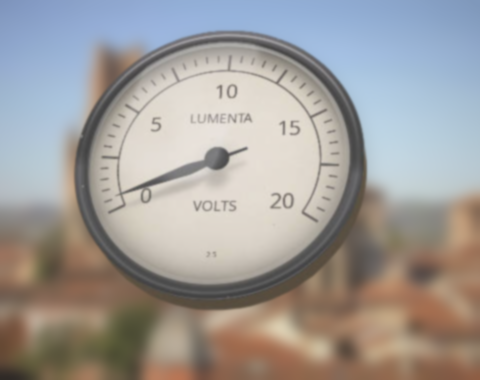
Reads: 0.5; V
